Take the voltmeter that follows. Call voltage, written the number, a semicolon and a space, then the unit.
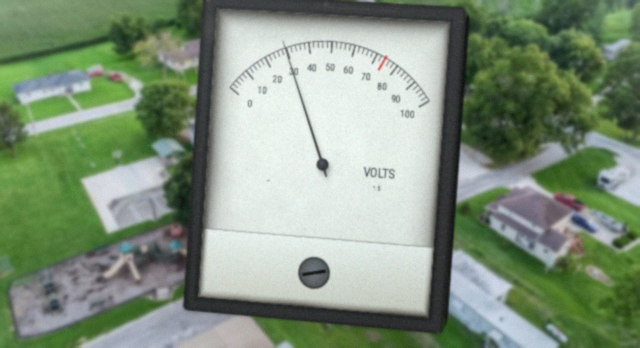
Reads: 30; V
